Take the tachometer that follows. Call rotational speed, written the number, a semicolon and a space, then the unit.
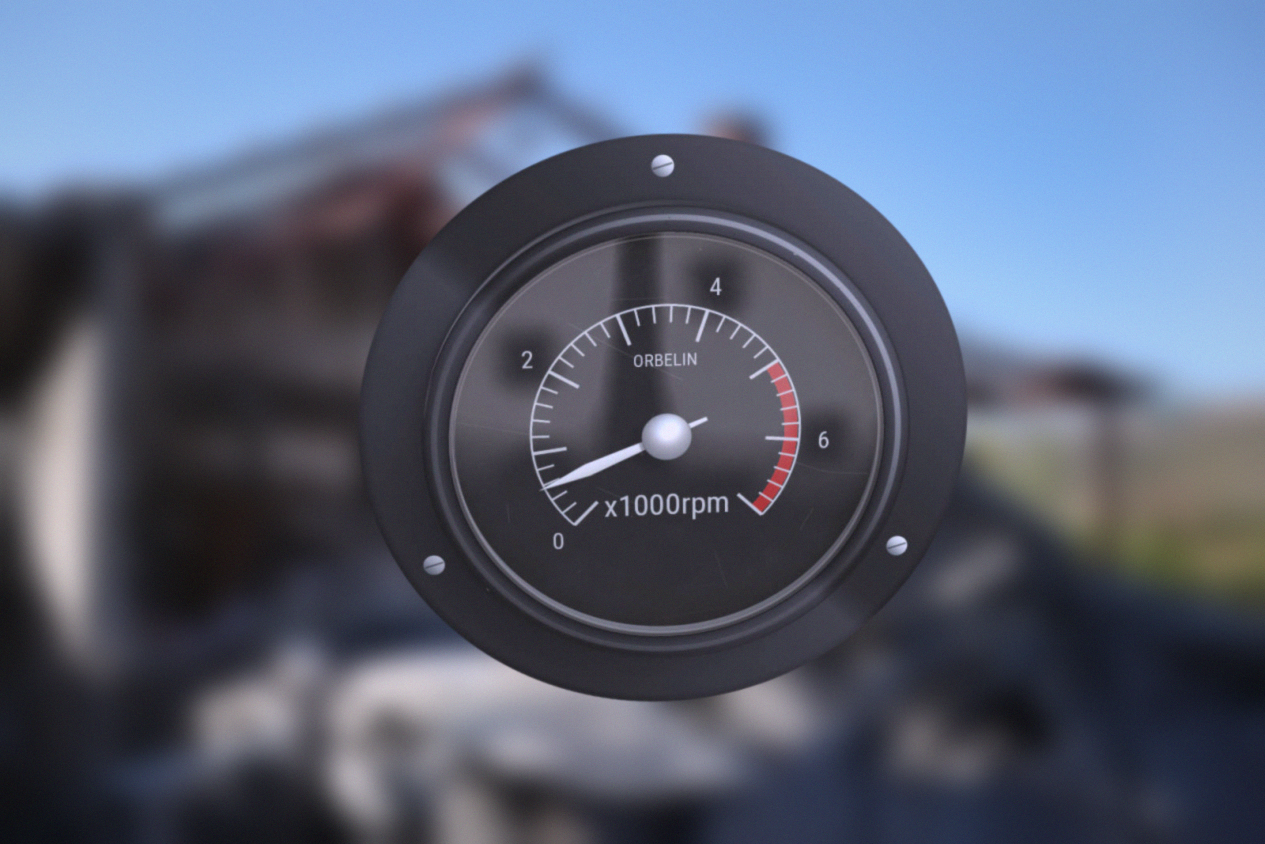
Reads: 600; rpm
